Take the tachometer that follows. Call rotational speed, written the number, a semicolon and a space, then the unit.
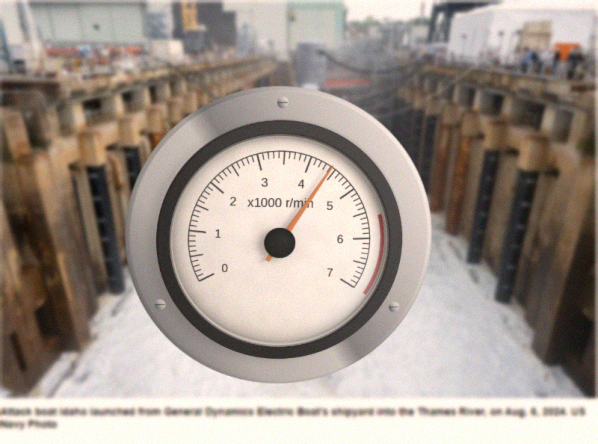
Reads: 4400; rpm
